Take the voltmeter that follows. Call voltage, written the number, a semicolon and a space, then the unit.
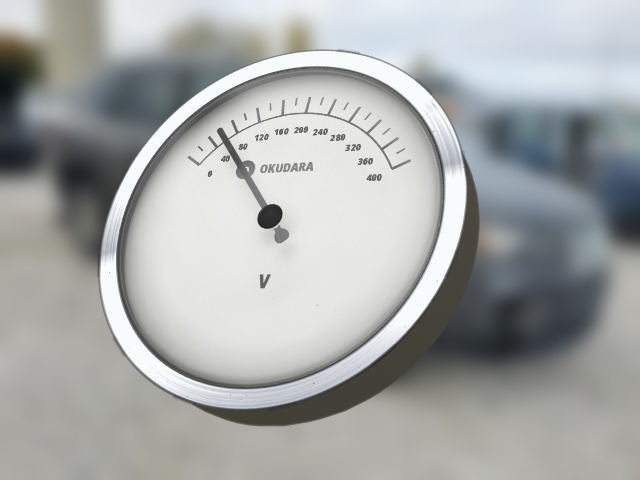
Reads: 60; V
